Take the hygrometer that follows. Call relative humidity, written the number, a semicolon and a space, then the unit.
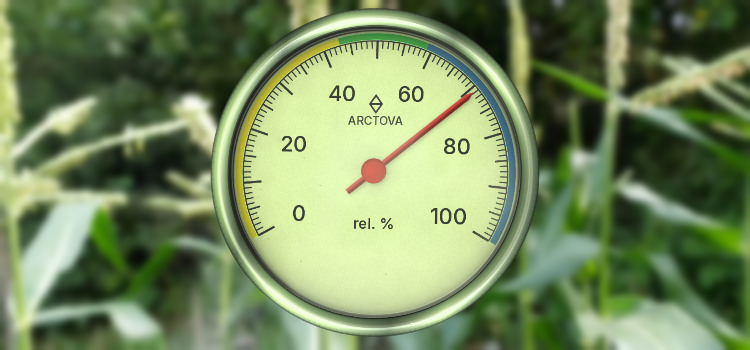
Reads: 71; %
